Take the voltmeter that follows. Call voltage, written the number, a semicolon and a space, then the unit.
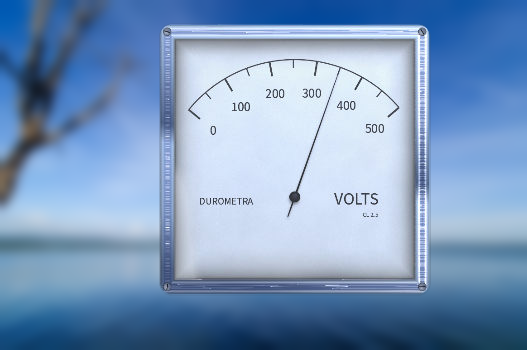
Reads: 350; V
